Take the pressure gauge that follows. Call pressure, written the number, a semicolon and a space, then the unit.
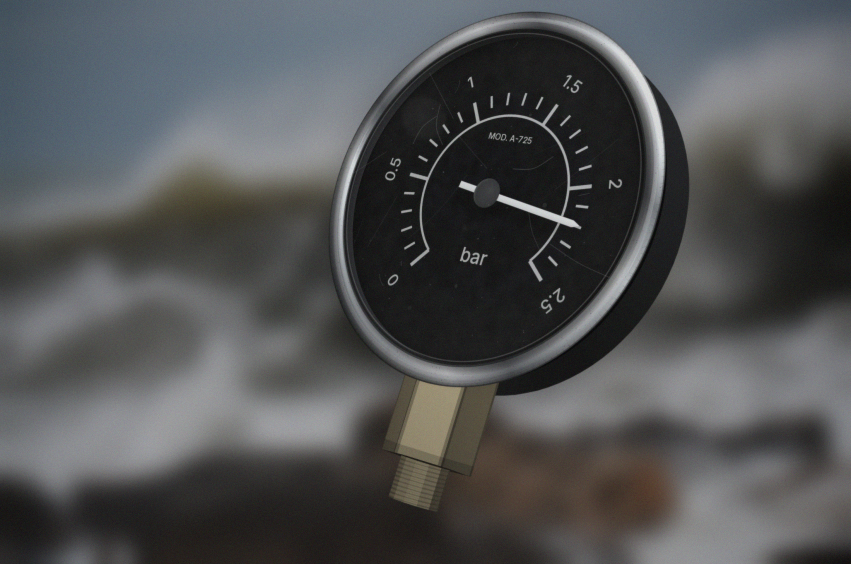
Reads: 2.2; bar
